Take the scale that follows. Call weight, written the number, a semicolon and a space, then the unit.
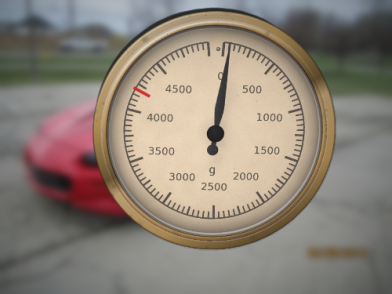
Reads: 50; g
